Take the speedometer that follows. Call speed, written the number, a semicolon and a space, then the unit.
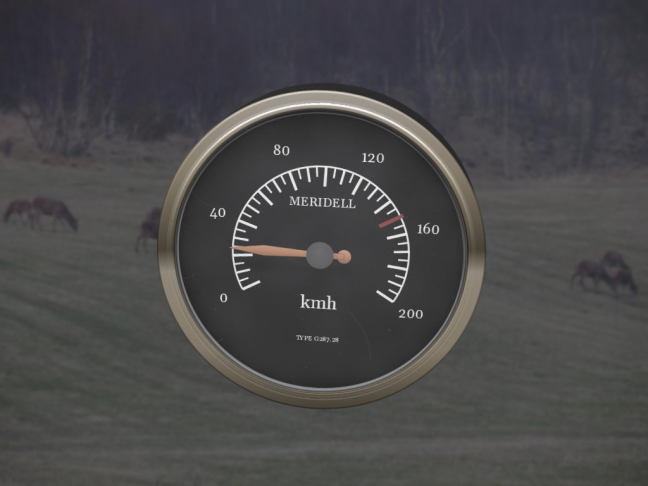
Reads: 25; km/h
